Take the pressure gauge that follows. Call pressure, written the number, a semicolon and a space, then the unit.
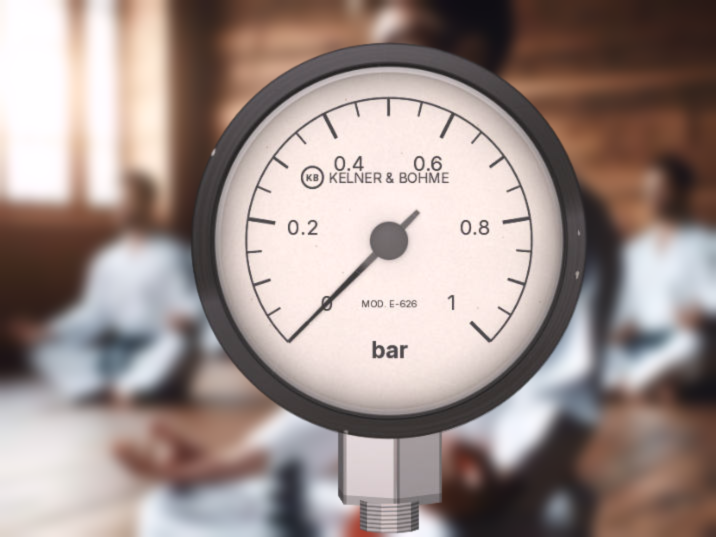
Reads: 0; bar
